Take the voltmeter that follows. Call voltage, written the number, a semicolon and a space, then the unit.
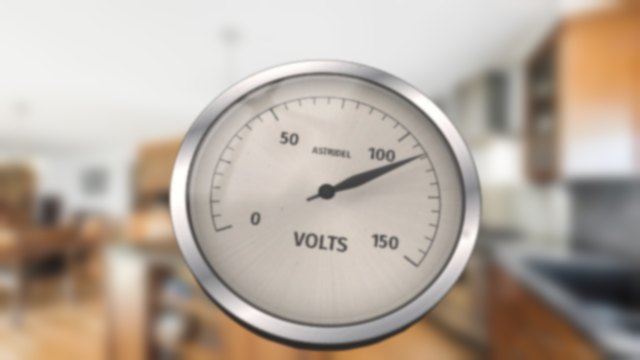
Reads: 110; V
